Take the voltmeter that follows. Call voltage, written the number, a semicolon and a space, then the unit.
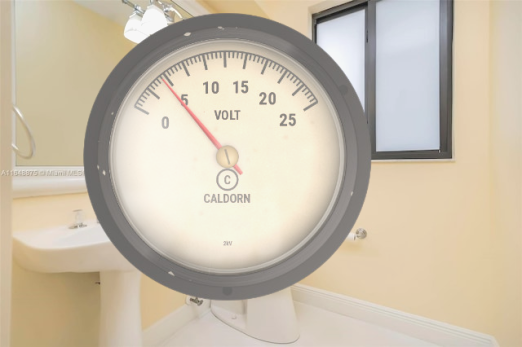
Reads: 4.5; V
